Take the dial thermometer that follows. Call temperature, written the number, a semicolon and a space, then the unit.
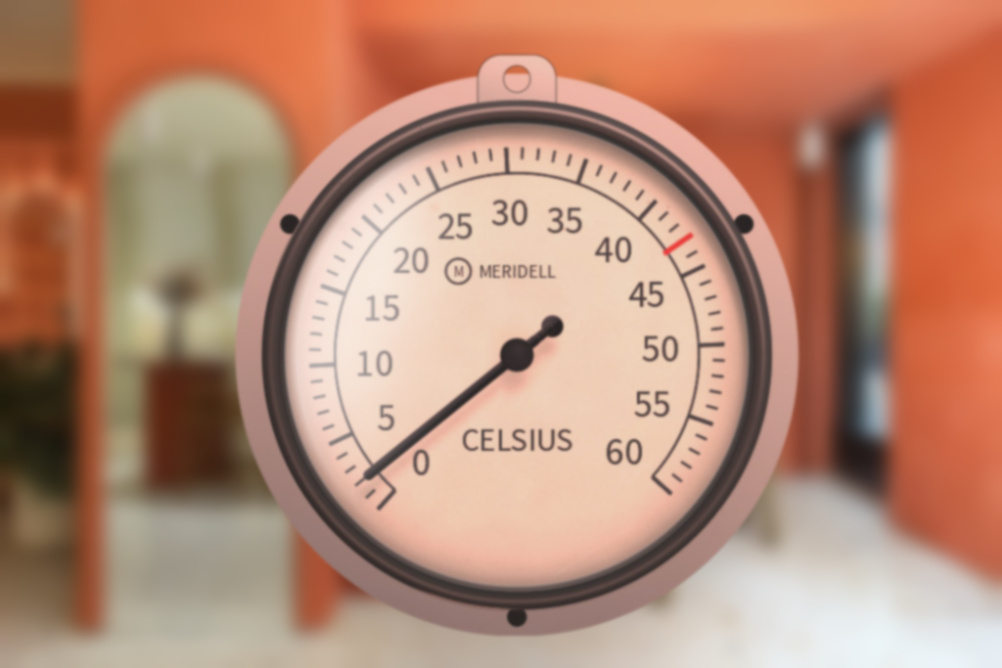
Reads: 2; °C
